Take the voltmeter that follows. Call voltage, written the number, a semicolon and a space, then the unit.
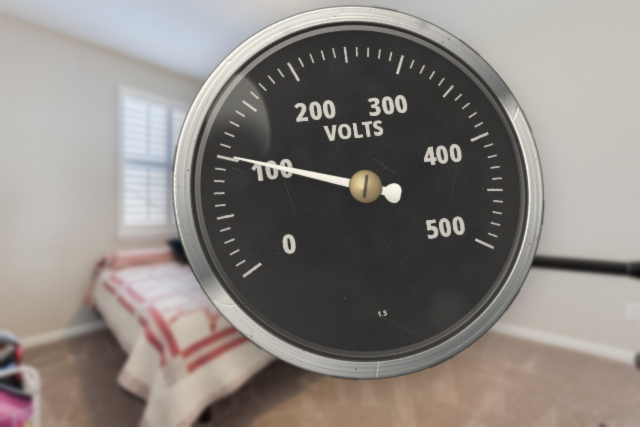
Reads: 100; V
